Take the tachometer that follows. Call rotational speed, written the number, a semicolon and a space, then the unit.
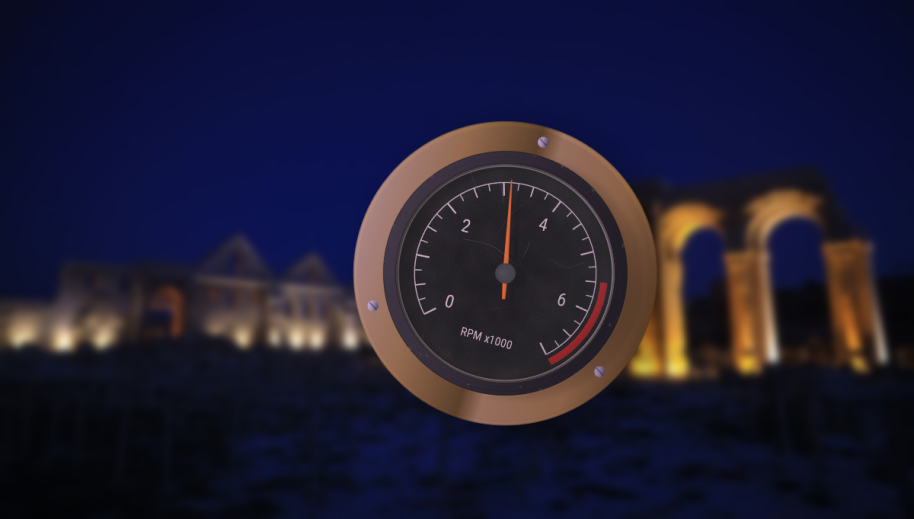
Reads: 3125; rpm
